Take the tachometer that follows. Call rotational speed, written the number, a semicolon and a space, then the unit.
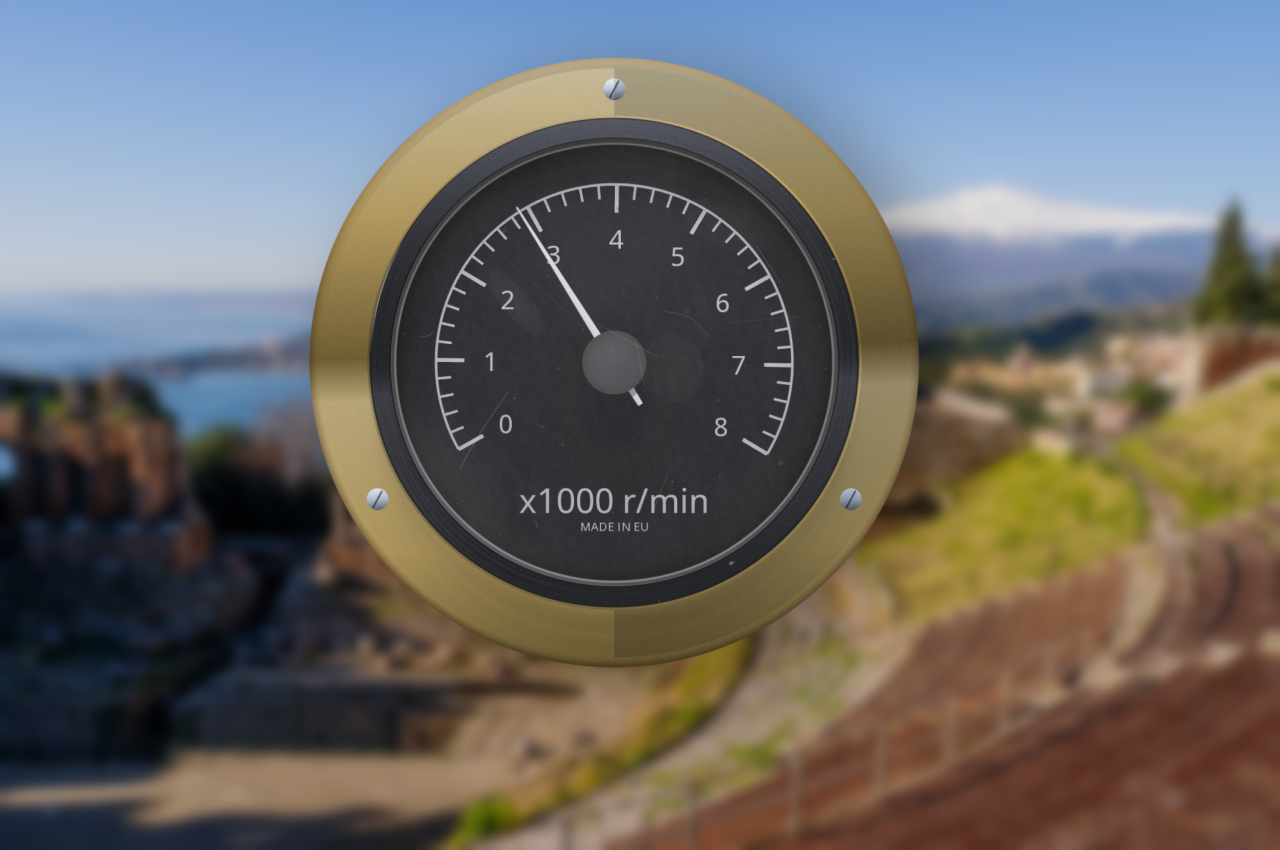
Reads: 2900; rpm
